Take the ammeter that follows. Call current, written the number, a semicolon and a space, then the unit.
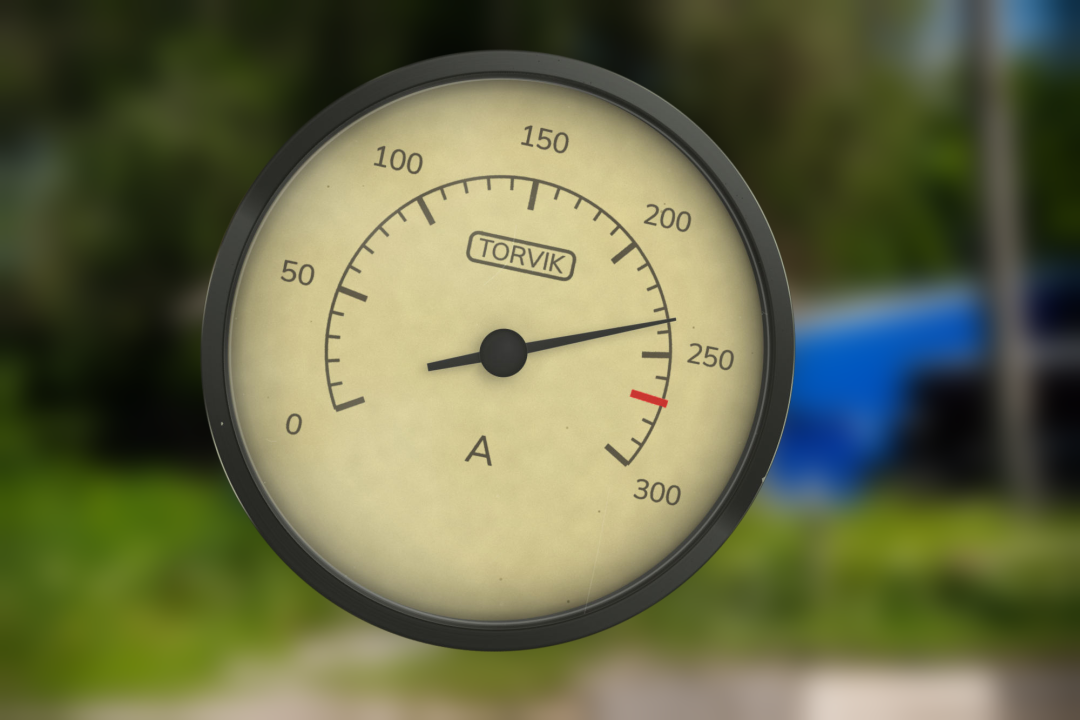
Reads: 235; A
